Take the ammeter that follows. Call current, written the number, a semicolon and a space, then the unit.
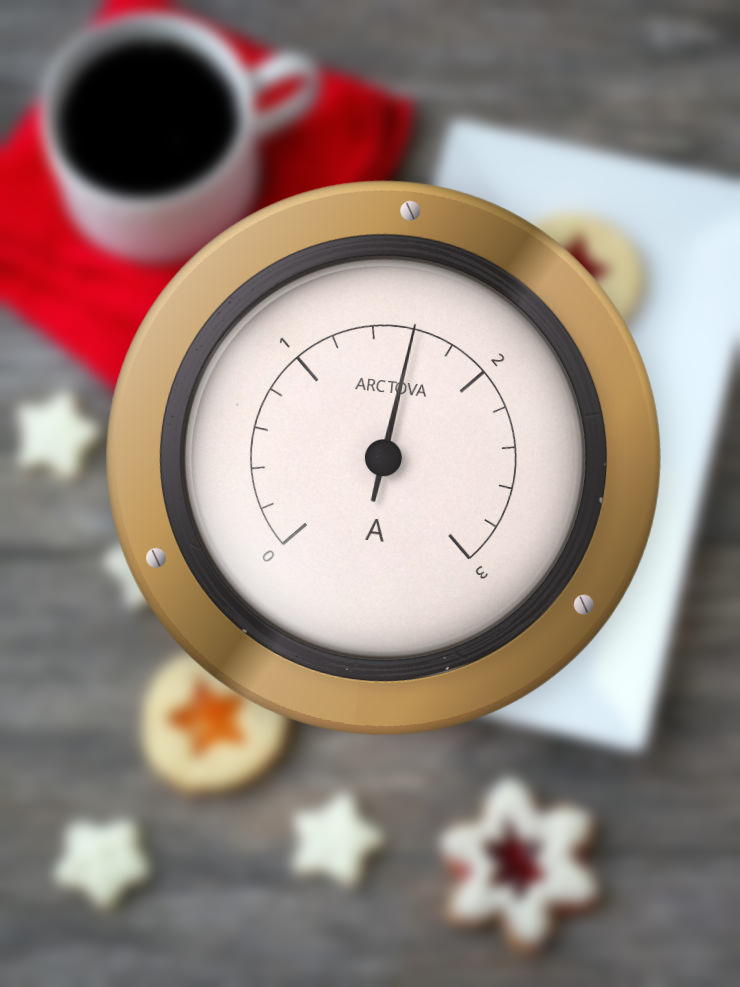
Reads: 1.6; A
